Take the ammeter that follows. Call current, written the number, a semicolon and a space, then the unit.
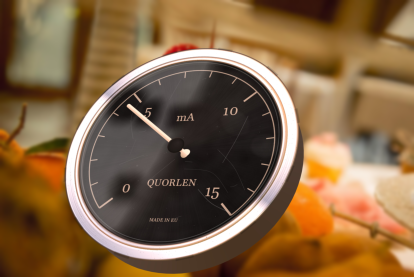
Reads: 4.5; mA
